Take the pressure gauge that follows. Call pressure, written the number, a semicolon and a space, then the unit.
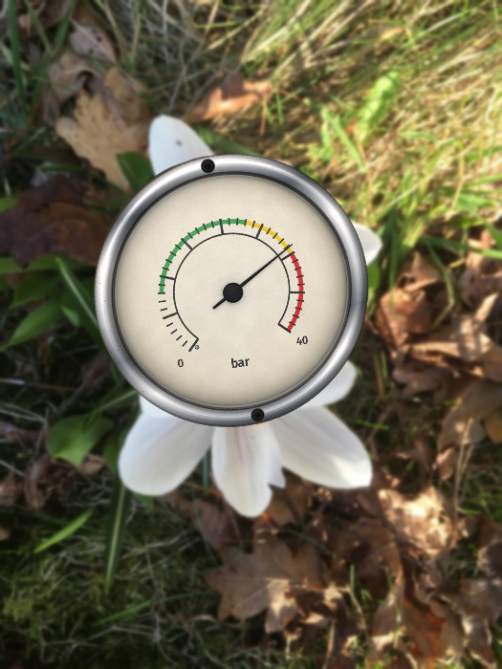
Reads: 29; bar
